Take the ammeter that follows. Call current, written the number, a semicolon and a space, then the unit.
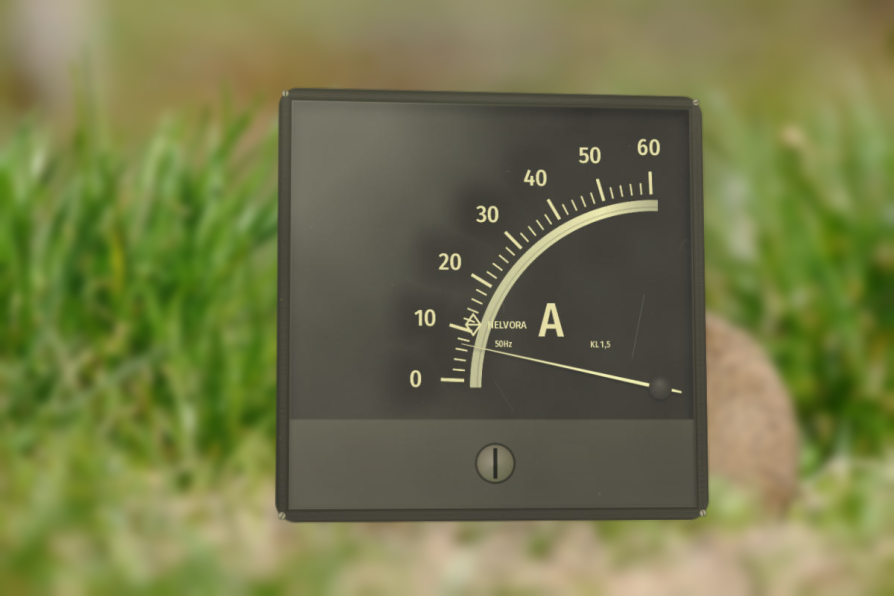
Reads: 7; A
